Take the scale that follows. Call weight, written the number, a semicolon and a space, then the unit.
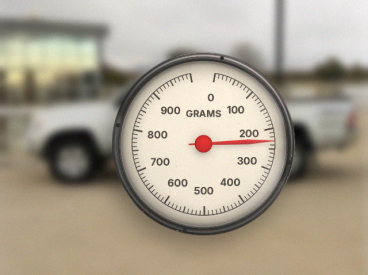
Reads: 230; g
